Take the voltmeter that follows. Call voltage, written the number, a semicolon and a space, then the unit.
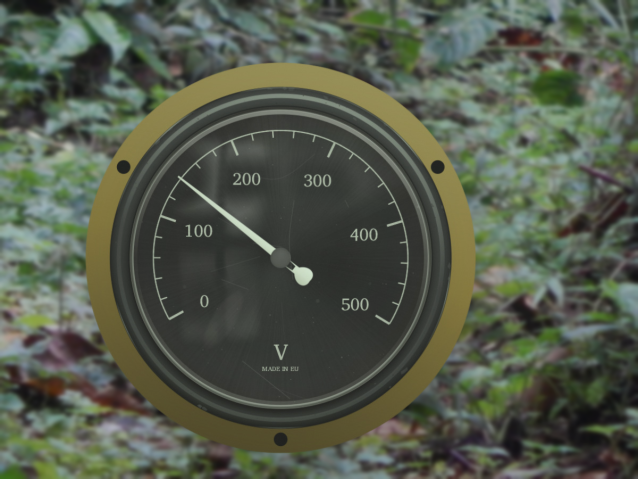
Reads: 140; V
